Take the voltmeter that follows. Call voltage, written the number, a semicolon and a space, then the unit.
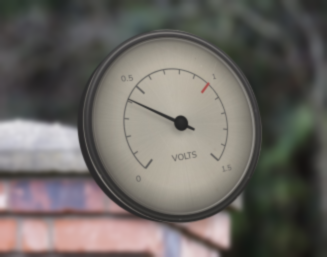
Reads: 0.4; V
